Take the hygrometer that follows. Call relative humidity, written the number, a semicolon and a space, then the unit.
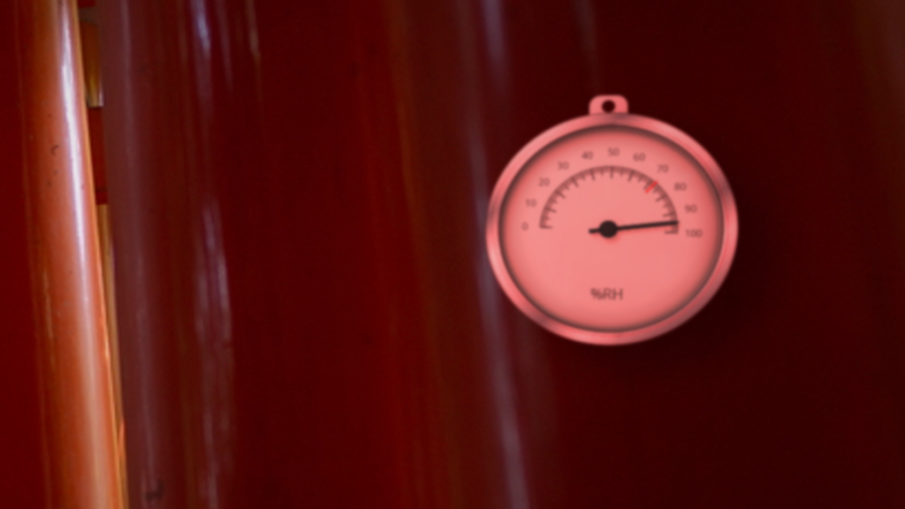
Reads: 95; %
